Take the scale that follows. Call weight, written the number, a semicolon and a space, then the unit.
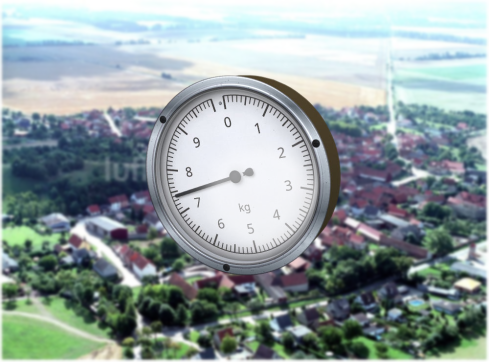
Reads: 7.4; kg
